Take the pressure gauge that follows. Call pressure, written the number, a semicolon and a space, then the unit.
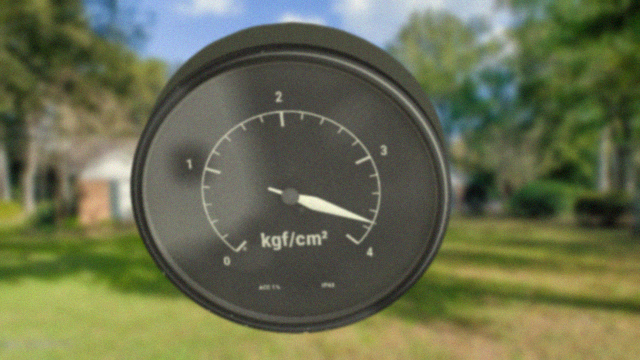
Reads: 3.7; kg/cm²
